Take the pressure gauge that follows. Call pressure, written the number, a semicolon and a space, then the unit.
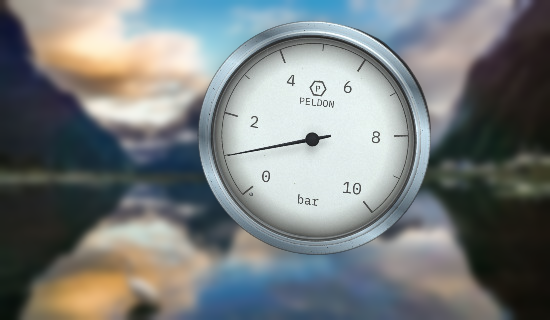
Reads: 1; bar
